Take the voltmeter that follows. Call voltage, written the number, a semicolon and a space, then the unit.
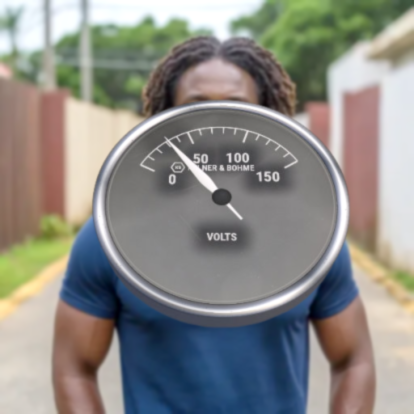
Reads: 30; V
